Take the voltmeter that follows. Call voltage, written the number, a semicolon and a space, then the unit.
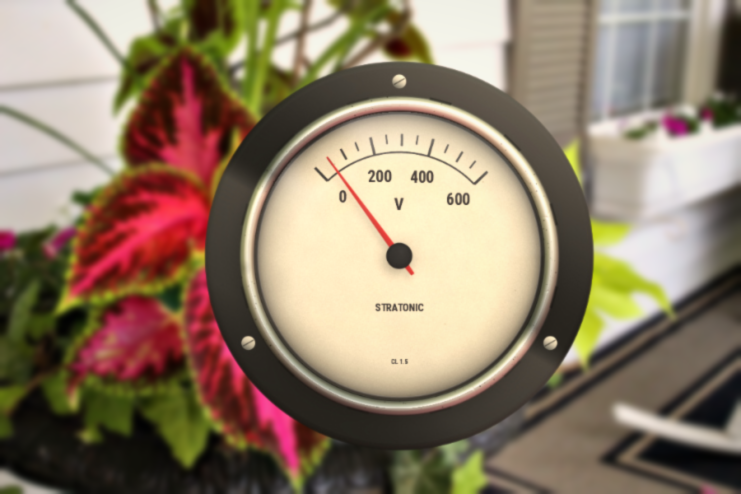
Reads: 50; V
